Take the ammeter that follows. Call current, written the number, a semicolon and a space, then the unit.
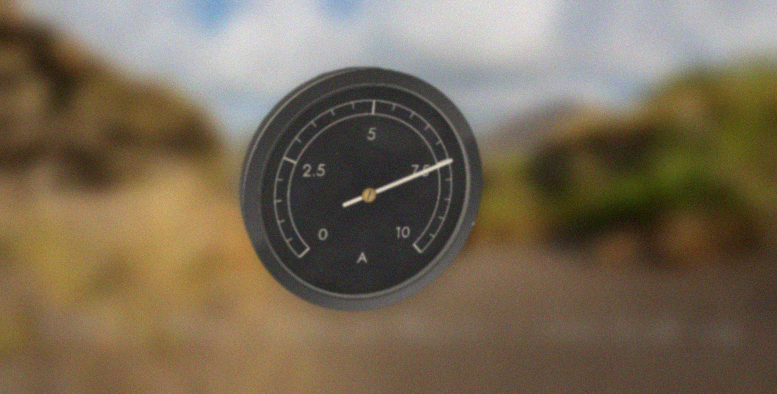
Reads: 7.5; A
